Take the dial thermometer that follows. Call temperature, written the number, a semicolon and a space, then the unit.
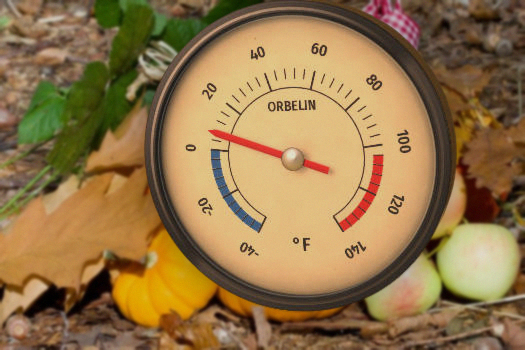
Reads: 8; °F
